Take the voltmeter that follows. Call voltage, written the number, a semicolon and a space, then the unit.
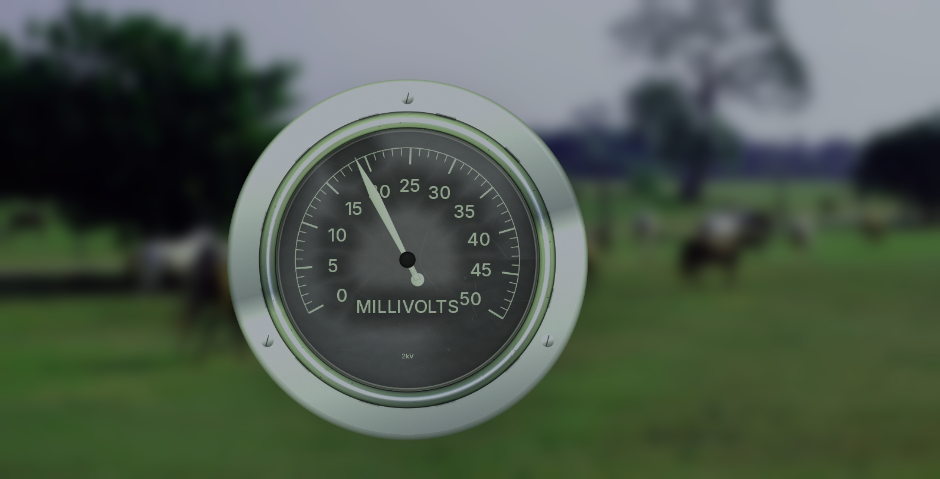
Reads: 19; mV
